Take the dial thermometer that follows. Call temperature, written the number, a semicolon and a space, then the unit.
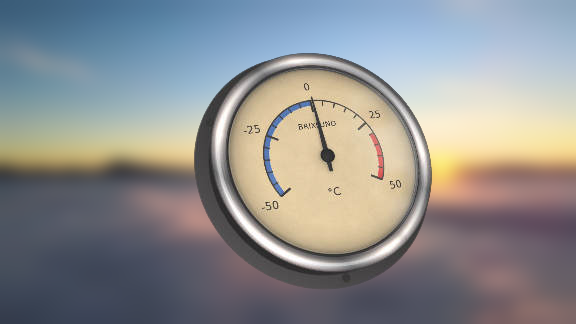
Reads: 0; °C
